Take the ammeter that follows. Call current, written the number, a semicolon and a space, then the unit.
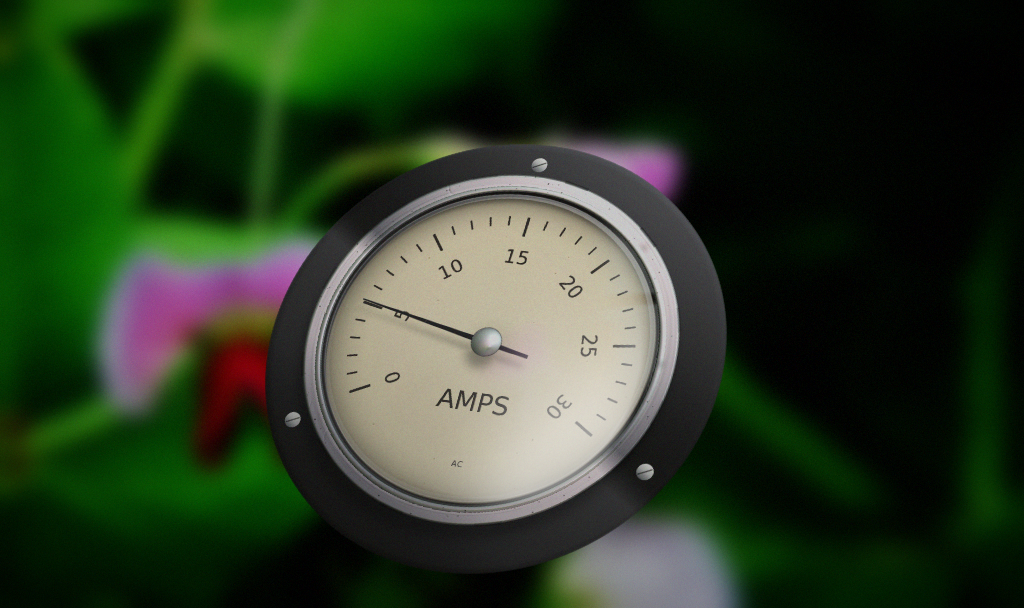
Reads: 5; A
